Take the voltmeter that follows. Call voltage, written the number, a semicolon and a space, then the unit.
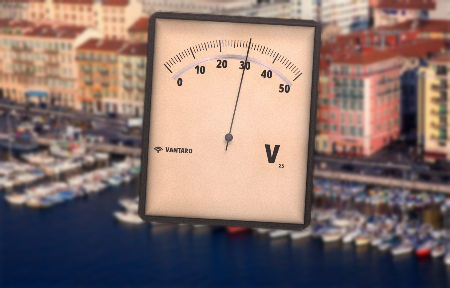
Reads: 30; V
